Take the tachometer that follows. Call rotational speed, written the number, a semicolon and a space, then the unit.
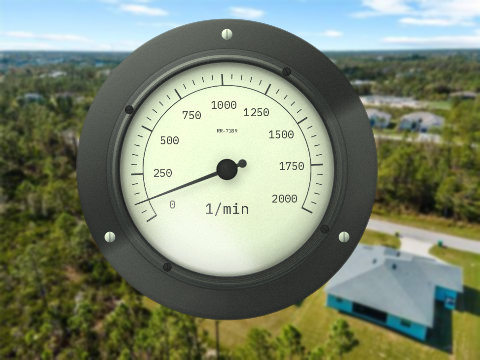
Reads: 100; rpm
